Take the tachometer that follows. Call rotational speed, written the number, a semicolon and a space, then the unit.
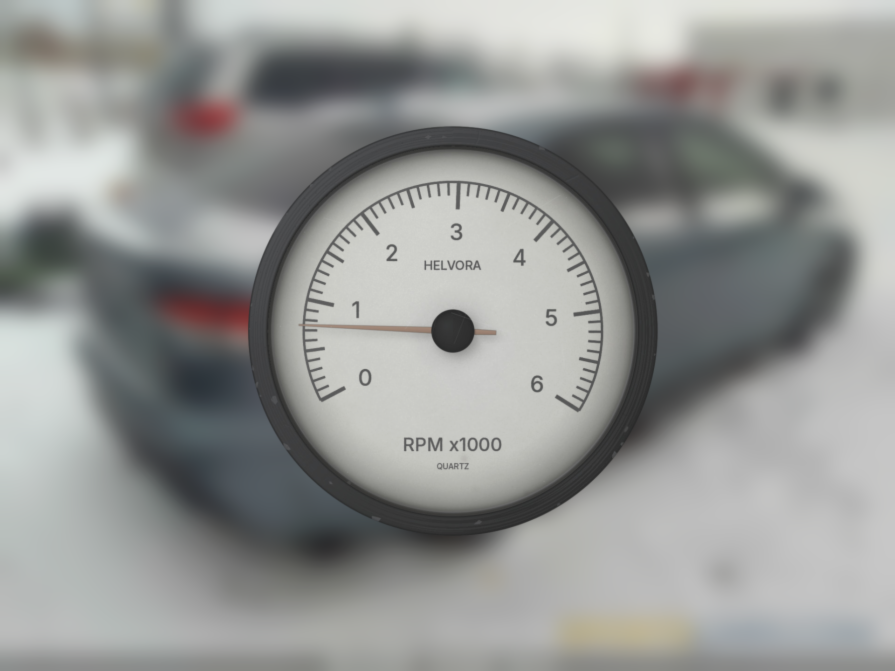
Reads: 750; rpm
